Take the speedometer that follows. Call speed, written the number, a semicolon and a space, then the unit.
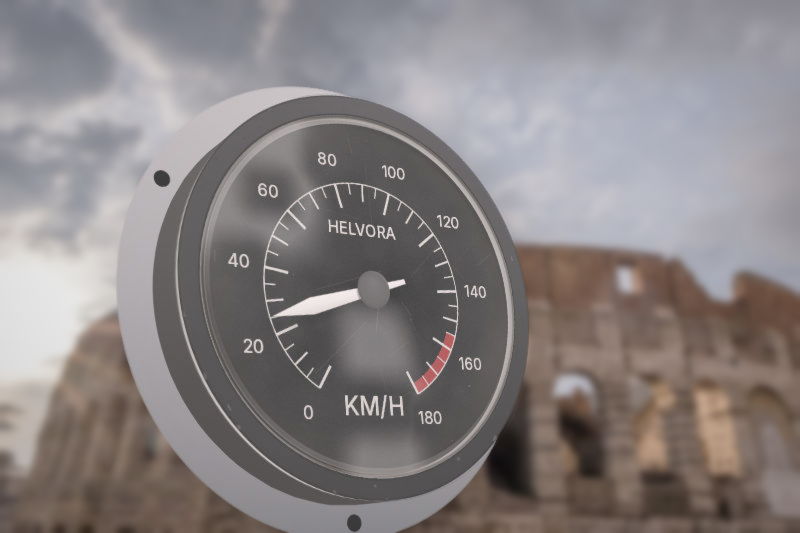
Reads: 25; km/h
